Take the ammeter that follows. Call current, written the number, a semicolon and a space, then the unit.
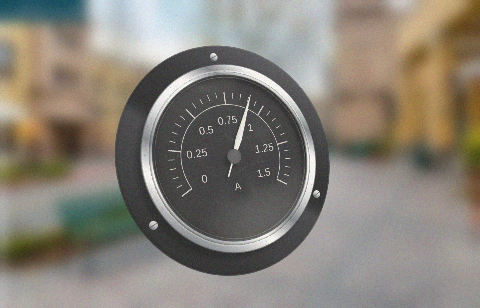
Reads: 0.9; A
